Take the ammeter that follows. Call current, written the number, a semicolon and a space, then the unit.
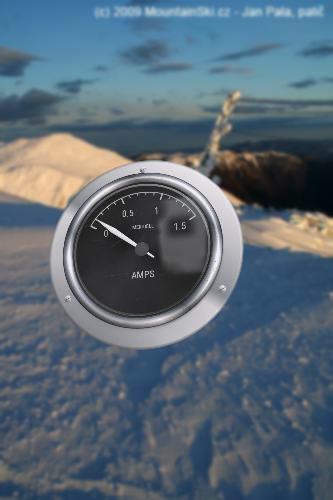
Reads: 0.1; A
